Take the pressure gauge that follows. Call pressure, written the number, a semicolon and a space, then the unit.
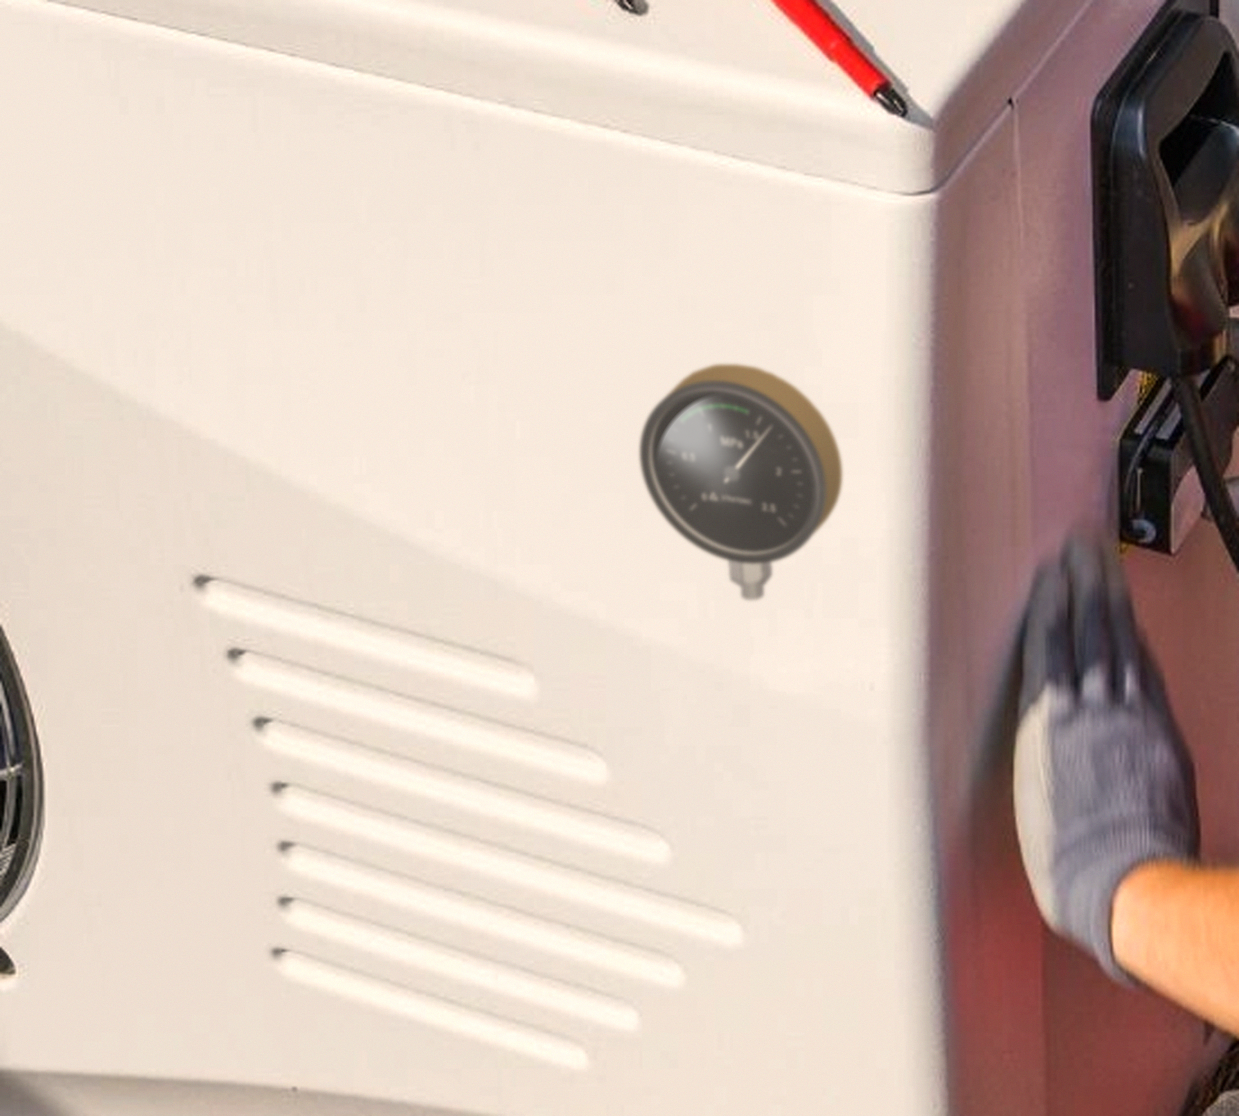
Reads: 1.6; MPa
